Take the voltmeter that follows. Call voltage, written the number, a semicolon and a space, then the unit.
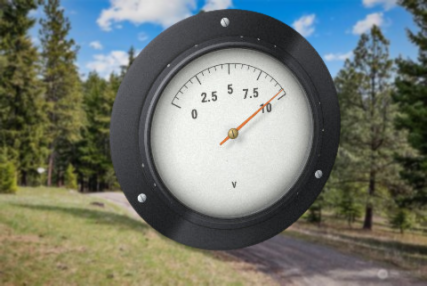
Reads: 9.5; V
